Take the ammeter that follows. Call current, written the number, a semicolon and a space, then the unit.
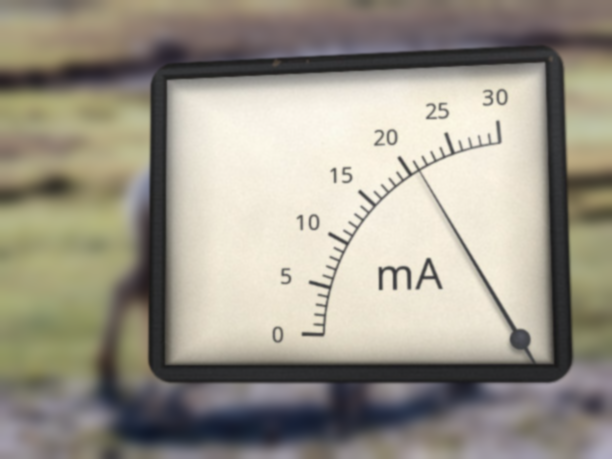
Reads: 21; mA
